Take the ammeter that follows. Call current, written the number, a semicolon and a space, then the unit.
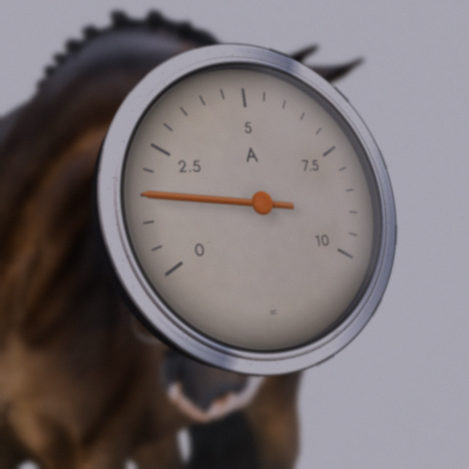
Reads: 1.5; A
